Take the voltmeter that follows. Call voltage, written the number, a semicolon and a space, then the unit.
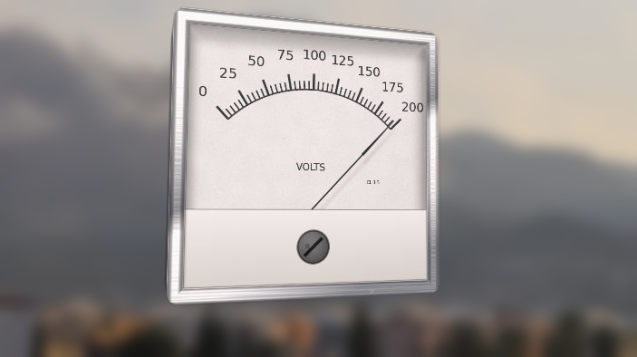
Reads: 195; V
